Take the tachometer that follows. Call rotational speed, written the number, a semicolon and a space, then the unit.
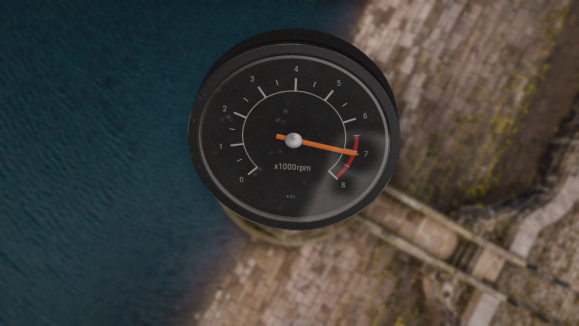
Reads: 7000; rpm
